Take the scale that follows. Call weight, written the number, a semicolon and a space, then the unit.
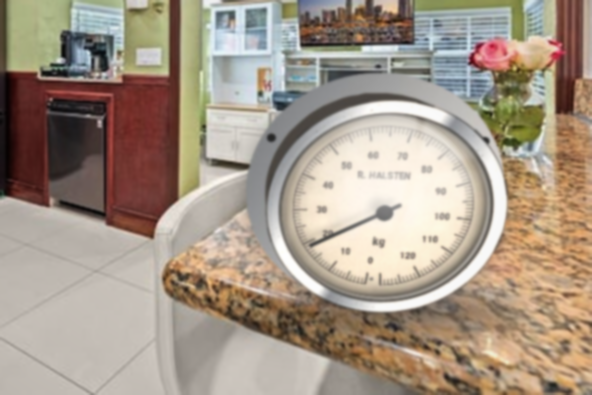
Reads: 20; kg
